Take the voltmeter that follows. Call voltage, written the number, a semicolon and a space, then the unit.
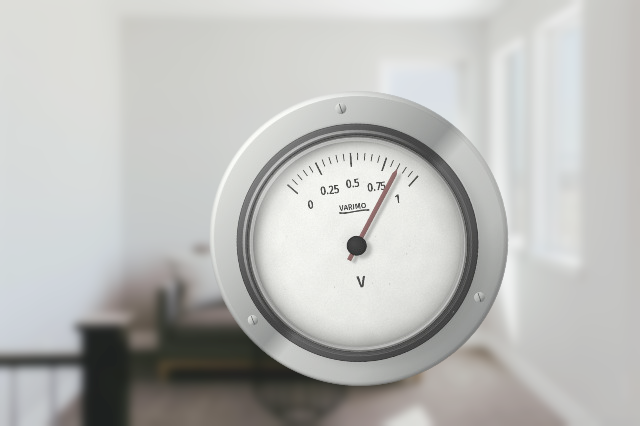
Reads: 0.85; V
